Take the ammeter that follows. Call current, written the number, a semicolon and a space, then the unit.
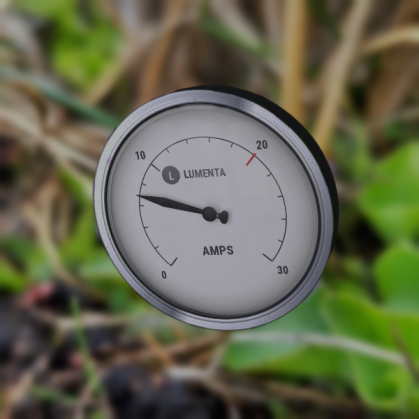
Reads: 7; A
